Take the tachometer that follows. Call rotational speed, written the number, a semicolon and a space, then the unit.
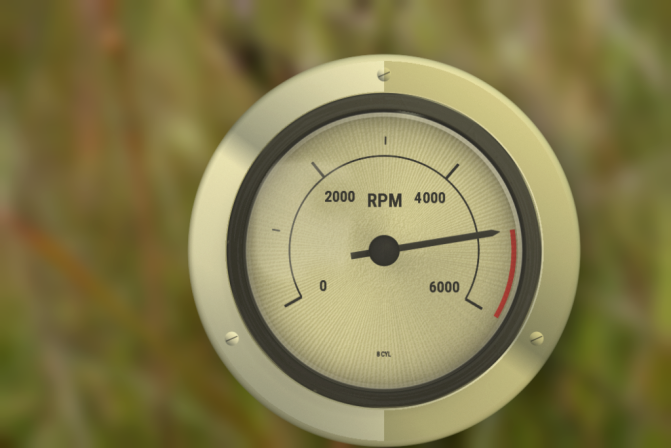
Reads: 5000; rpm
